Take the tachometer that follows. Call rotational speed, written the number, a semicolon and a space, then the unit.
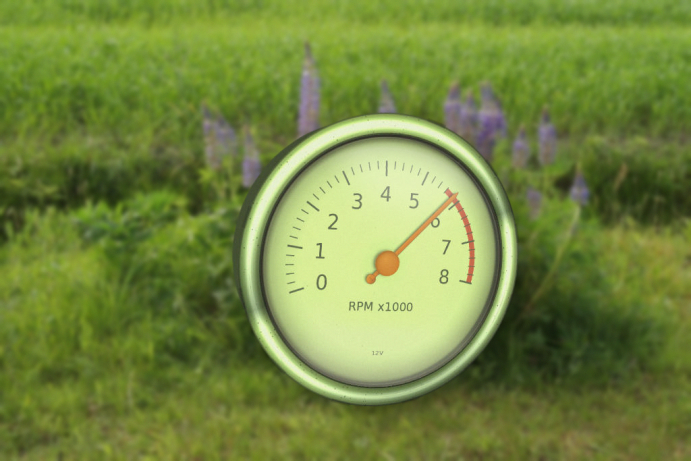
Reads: 5800; rpm
